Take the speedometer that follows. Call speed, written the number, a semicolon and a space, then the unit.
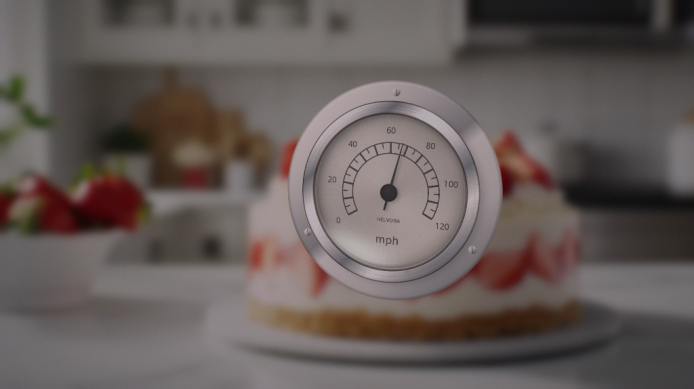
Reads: 67.5; mph
